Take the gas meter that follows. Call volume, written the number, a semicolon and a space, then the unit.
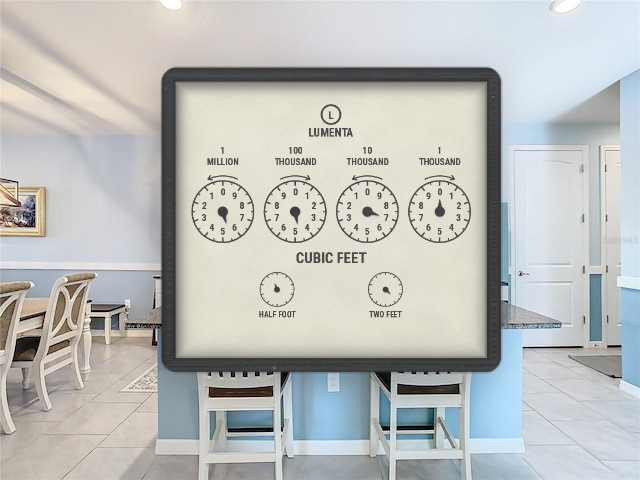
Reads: 547000; ft³
